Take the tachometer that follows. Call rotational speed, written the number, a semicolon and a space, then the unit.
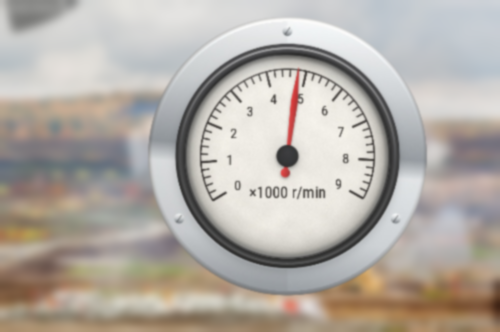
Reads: 4800; rpm
